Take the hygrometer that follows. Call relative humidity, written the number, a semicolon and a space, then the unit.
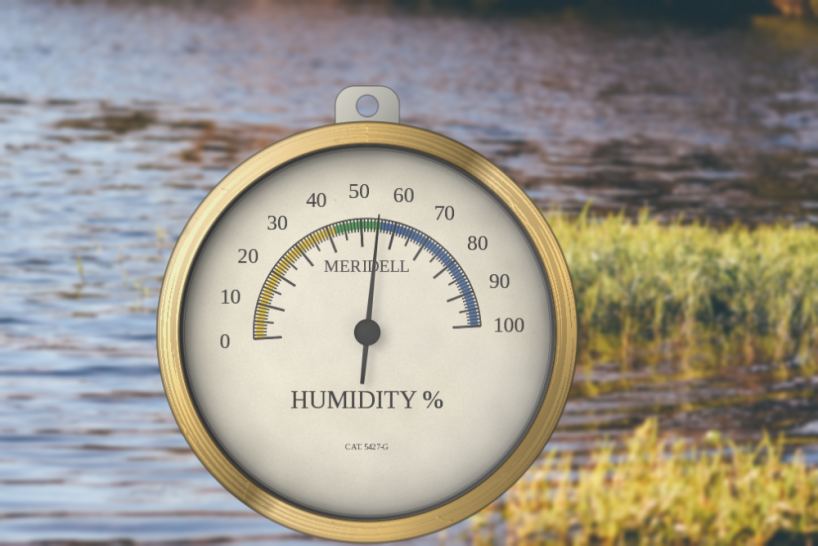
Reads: 55; %
